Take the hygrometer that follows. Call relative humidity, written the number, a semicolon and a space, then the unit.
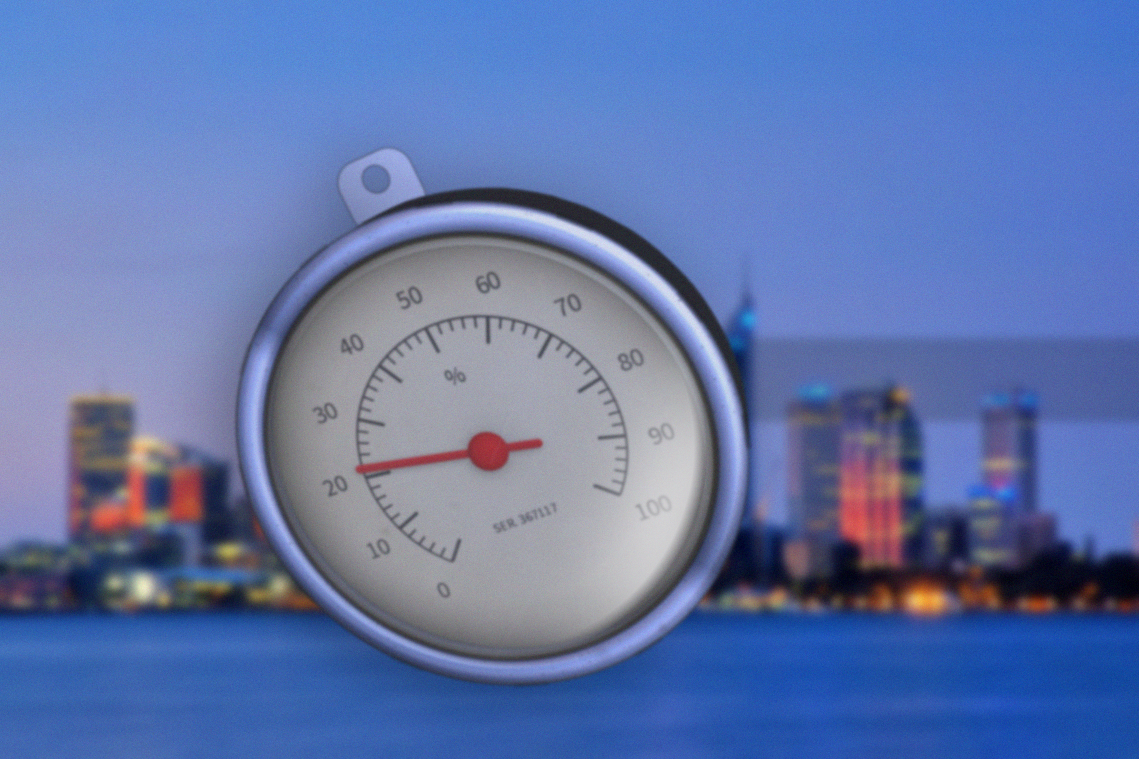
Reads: 22; %
